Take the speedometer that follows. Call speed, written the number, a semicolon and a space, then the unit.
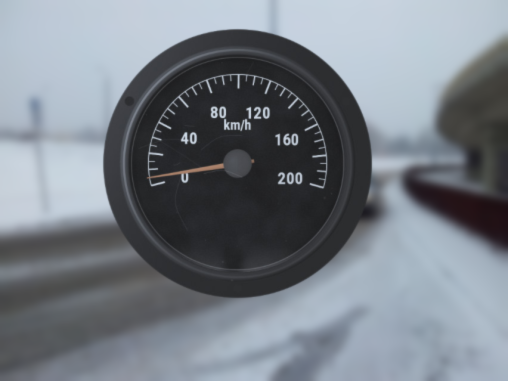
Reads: 5; km/h
